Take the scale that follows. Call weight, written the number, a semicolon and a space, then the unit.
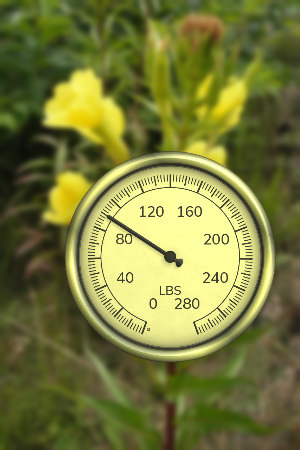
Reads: 90; lb
